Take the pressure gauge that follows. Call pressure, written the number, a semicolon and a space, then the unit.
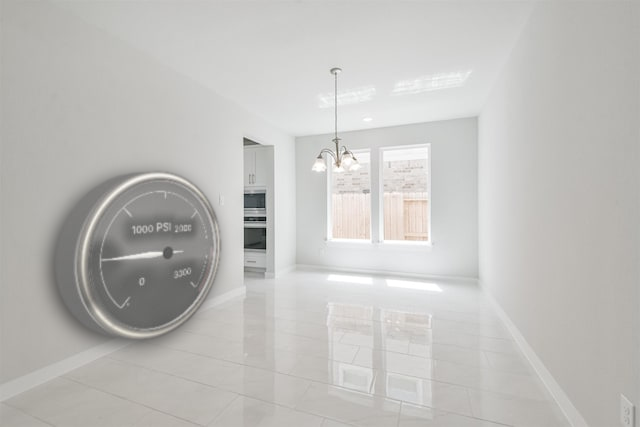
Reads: 500; psi
